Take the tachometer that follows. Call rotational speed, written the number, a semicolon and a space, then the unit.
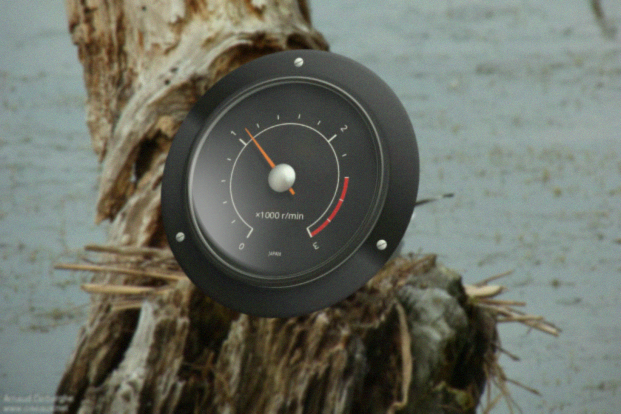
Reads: 1100; rpm
